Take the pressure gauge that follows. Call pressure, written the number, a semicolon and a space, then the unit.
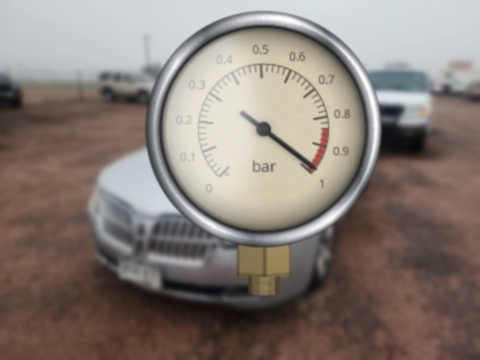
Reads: 0.98; bar
